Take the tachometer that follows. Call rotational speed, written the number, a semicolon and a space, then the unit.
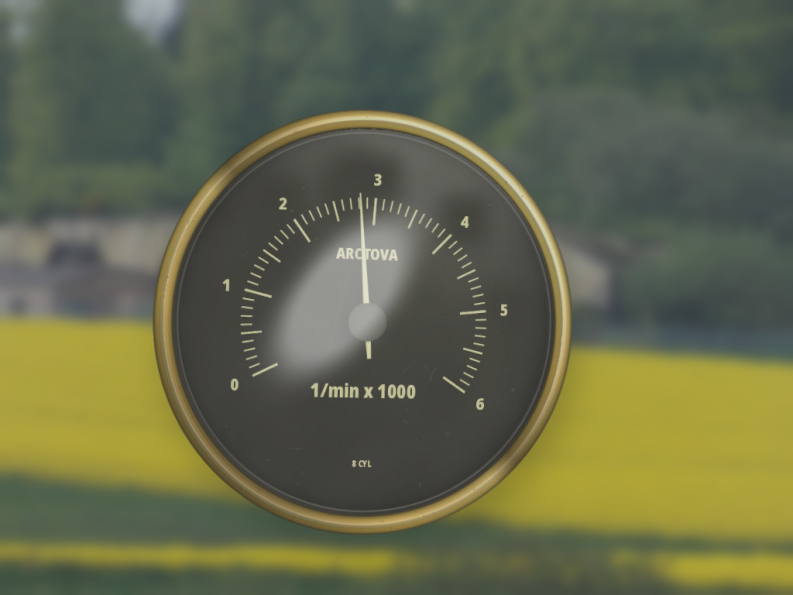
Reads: 2800; rpm
